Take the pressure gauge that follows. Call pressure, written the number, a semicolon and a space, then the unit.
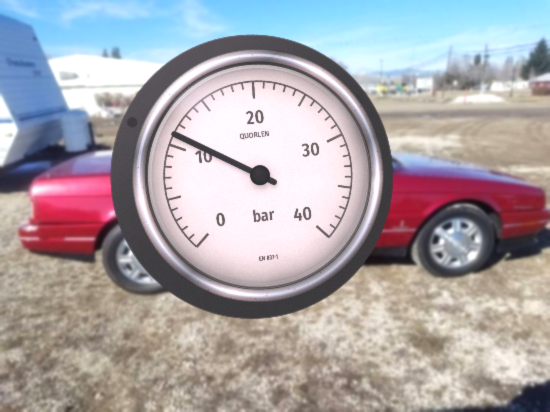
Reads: 11; bar
